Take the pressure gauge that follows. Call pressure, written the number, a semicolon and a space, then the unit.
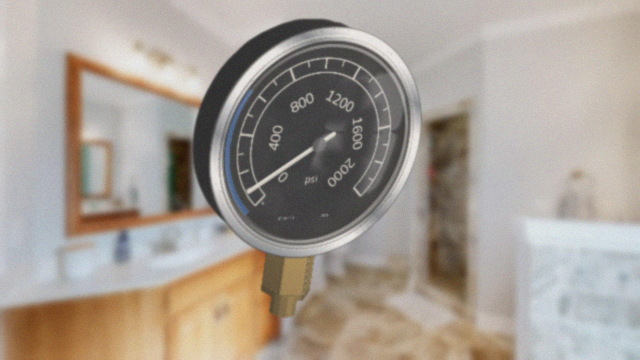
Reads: 100; psi
